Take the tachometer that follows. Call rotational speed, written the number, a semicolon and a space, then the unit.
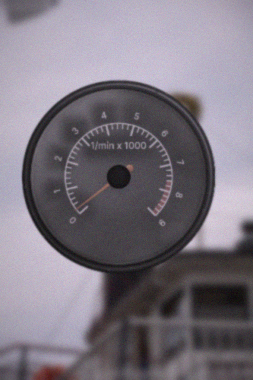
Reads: 200; rpm
